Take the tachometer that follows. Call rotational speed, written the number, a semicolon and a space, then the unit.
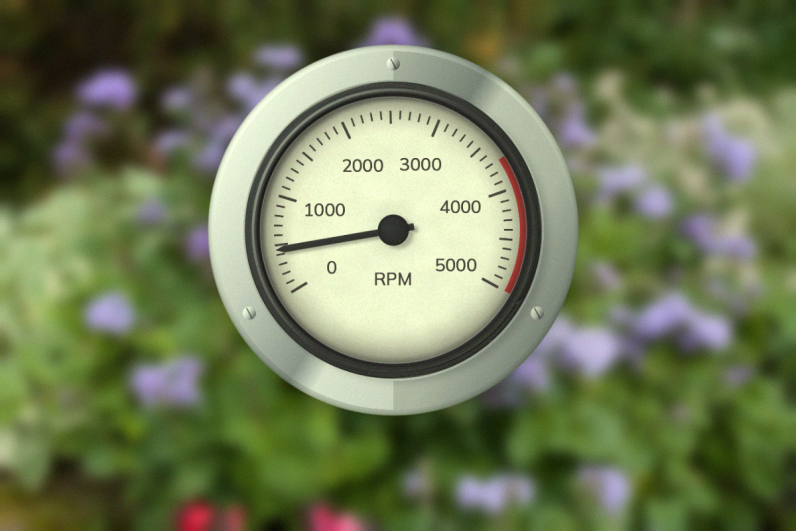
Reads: 450; rpm
